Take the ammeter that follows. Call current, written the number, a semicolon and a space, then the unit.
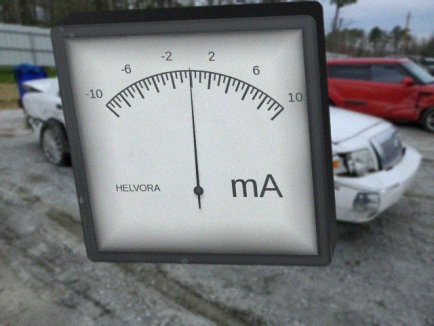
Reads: 0; mA
